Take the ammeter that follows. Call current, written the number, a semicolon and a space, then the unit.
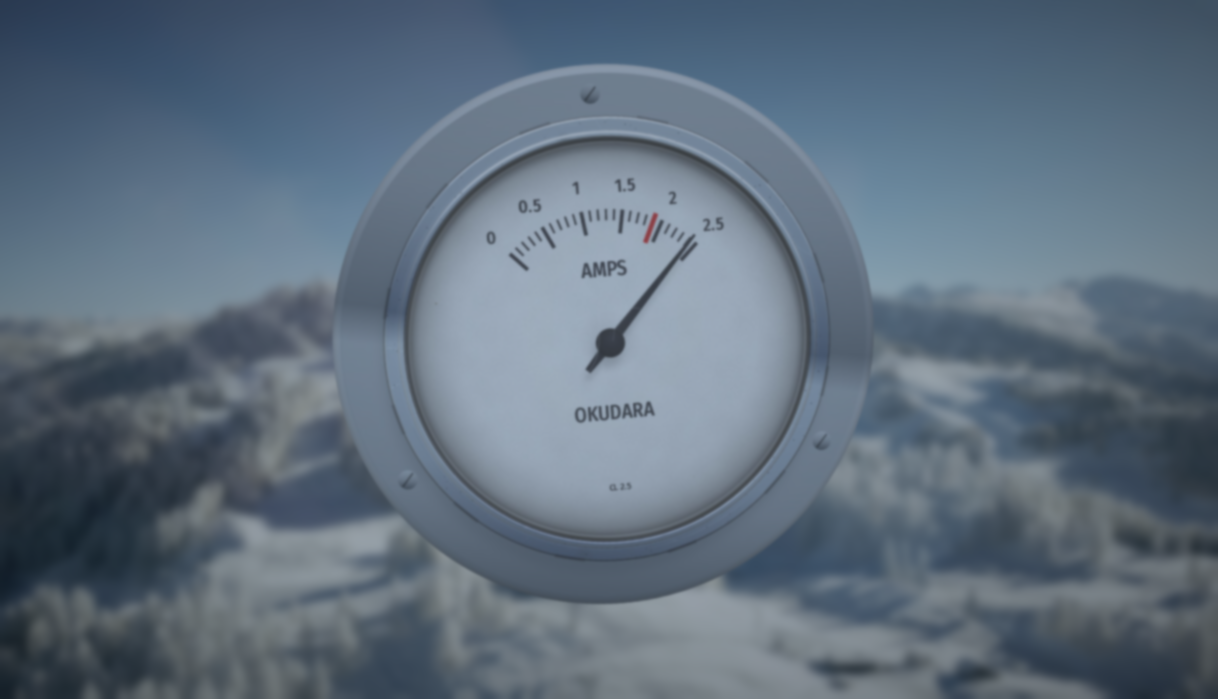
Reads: 2.4; A
